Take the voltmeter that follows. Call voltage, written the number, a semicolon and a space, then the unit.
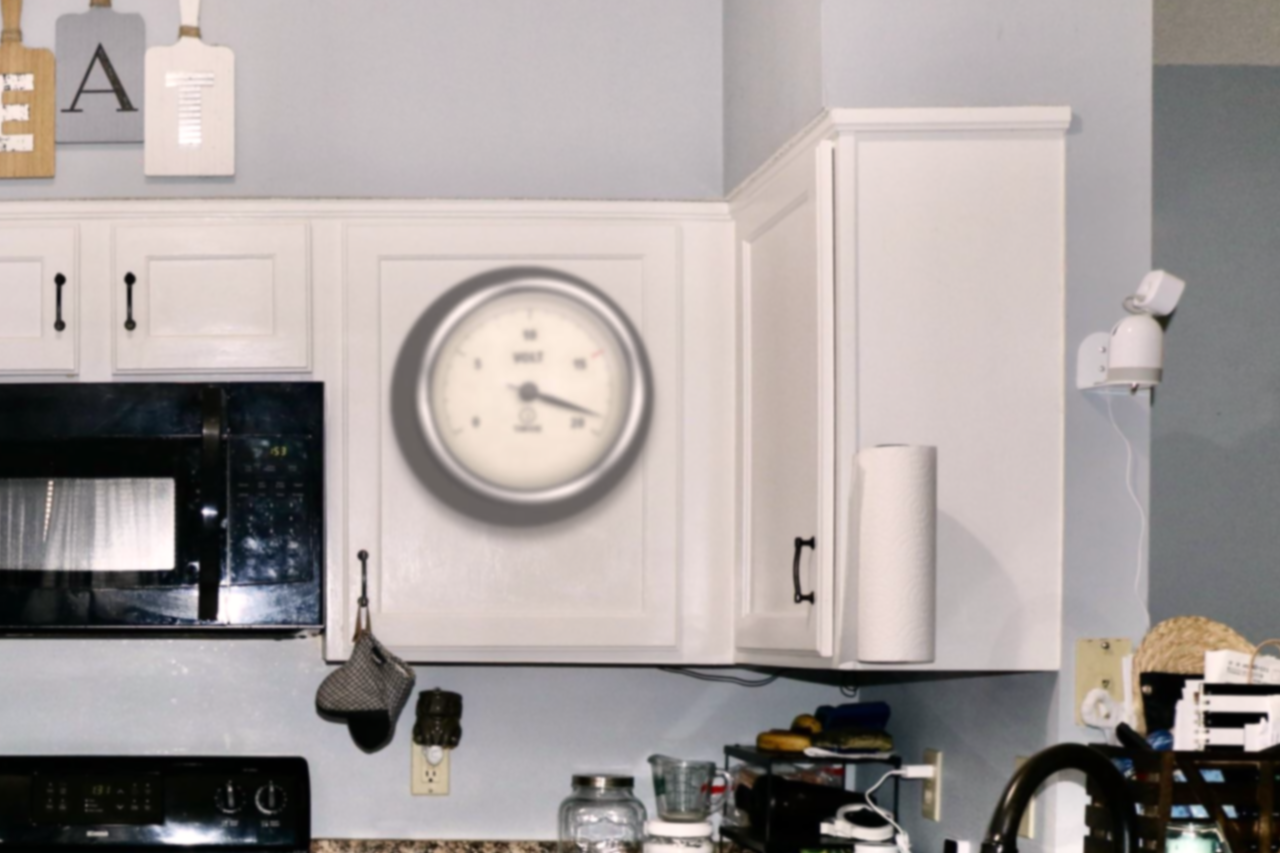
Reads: 19; V
